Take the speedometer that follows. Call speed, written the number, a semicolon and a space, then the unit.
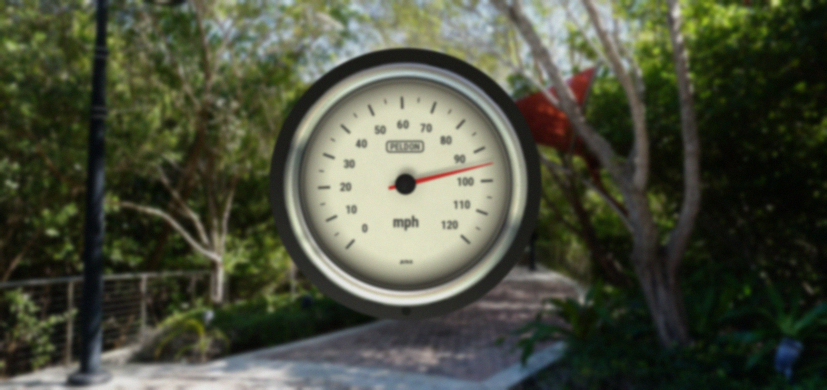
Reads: 95; mph
